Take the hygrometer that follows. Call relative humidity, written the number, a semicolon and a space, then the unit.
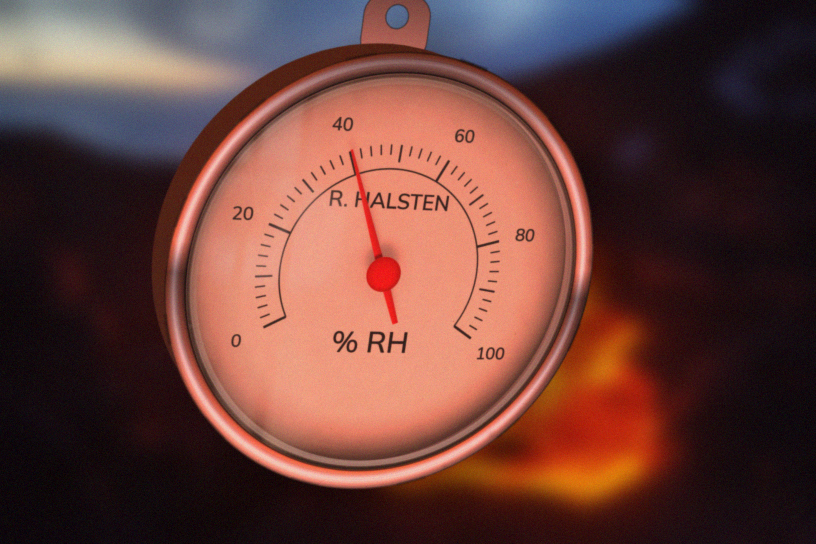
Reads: 40; %
